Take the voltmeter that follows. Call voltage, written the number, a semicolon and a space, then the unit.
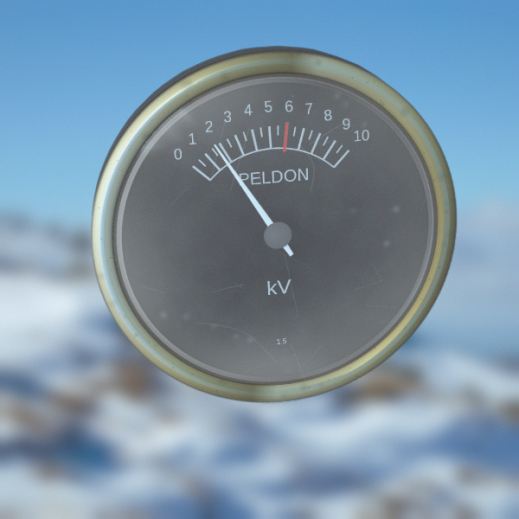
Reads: 1.75; kV
